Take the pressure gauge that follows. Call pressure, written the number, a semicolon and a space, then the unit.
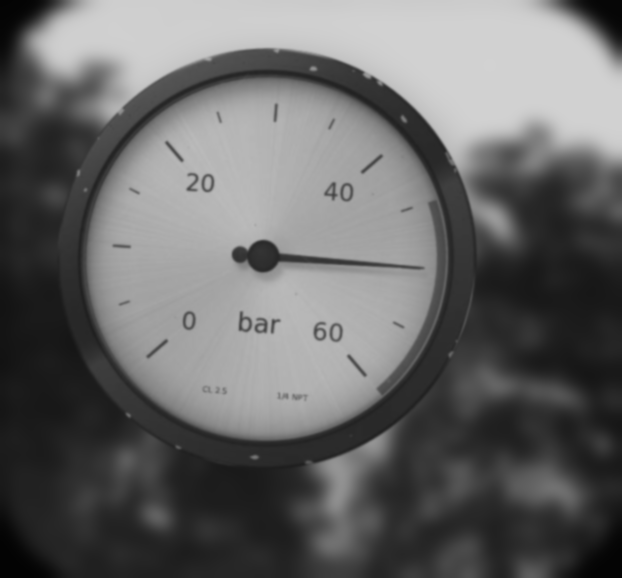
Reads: 50; bar
